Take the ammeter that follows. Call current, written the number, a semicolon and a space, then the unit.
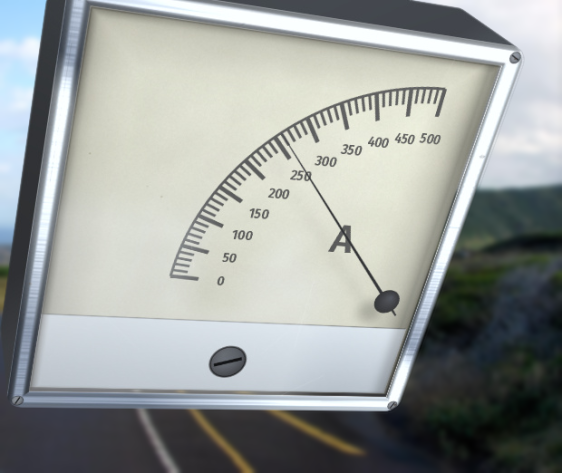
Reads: 260; A
